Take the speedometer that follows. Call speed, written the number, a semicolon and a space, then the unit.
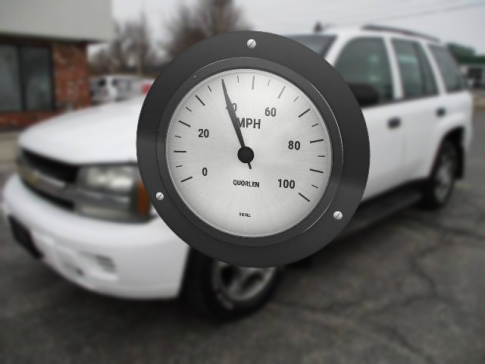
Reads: 40; mph
